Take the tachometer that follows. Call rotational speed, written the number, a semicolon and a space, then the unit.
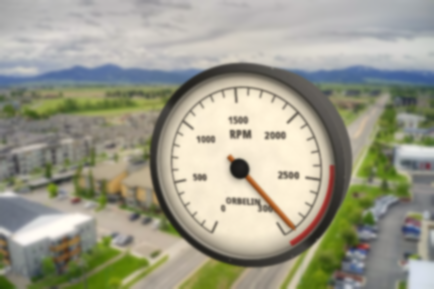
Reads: 2900; rpm
